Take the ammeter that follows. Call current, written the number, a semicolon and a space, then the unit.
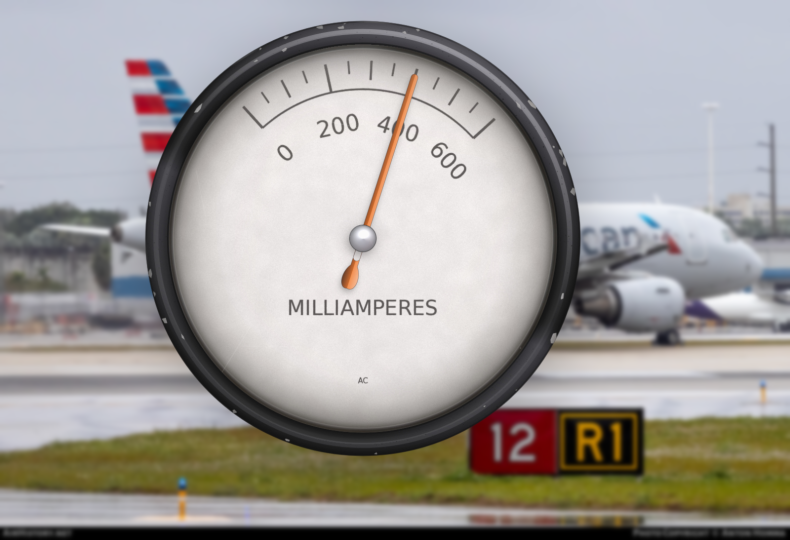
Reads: 400; mA
